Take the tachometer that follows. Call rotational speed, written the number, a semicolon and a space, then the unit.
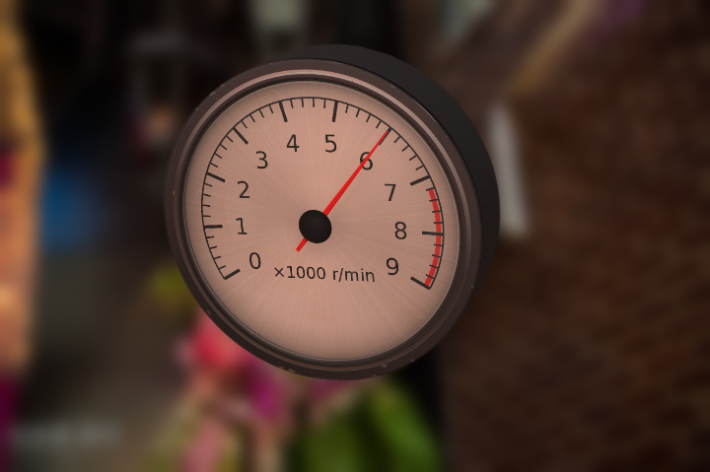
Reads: 6000; rpm
